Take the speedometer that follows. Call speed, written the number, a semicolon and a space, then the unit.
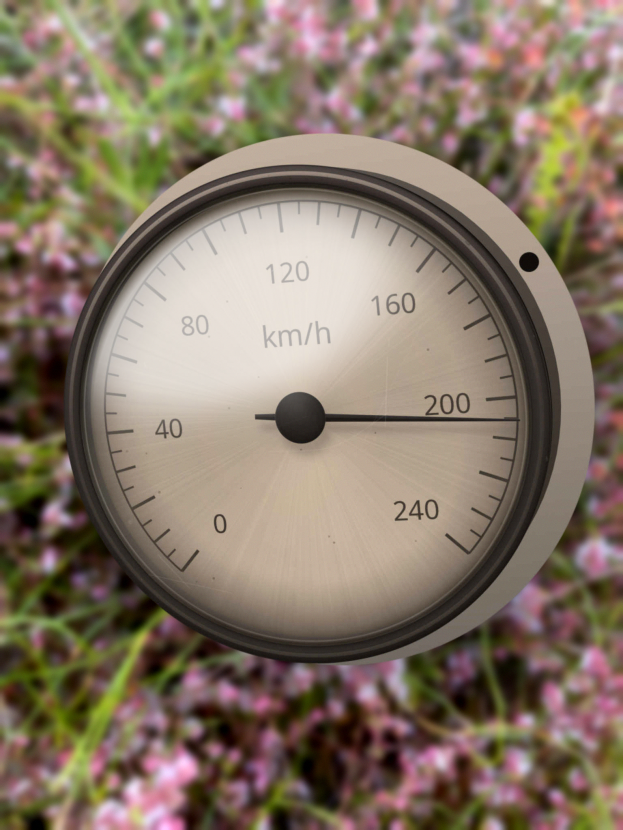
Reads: 205; km/h
